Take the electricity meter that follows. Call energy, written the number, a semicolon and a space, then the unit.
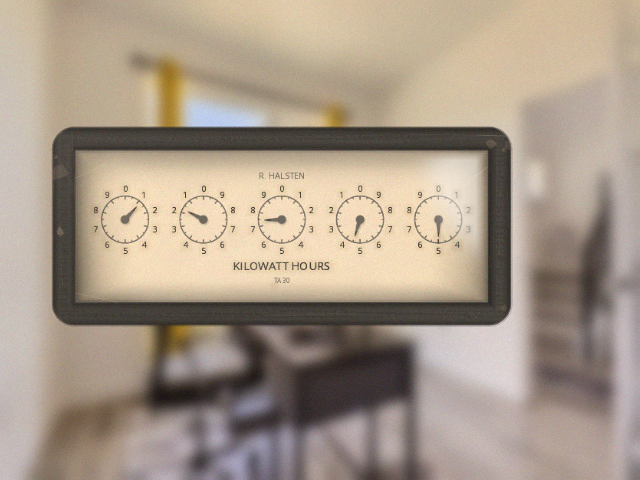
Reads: 11745; kWh
